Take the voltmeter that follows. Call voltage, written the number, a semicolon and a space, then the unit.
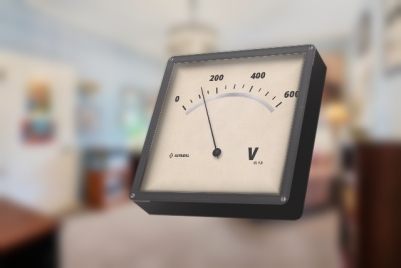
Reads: 125; V
